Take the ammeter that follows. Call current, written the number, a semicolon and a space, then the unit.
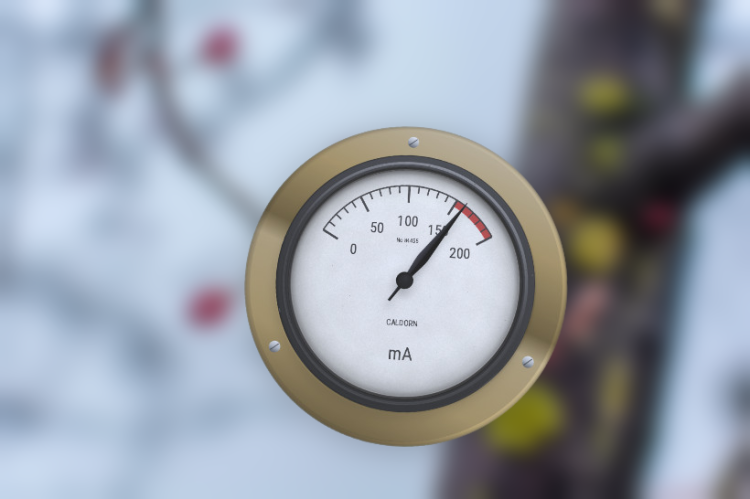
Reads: 160; mA
